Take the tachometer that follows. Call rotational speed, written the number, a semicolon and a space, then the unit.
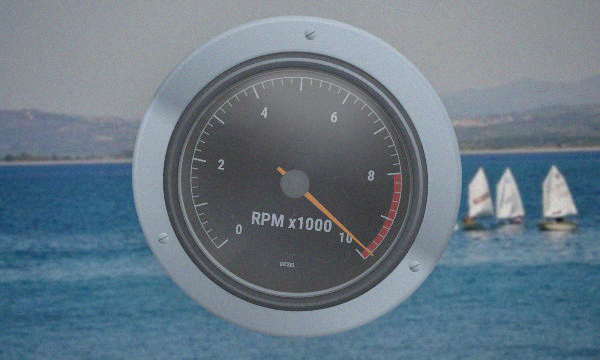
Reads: 9800; rpm
